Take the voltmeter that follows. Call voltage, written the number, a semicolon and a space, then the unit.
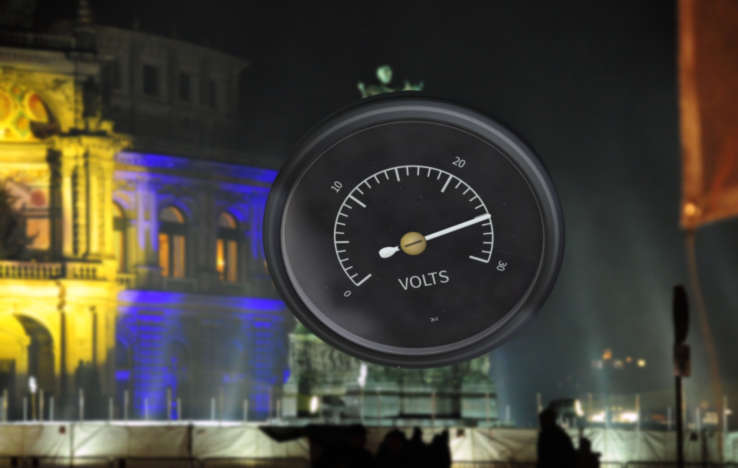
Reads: 25; V
